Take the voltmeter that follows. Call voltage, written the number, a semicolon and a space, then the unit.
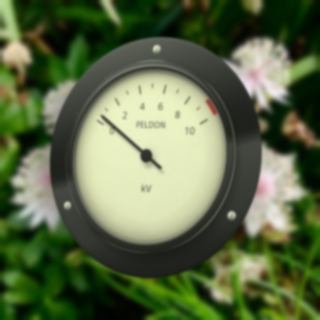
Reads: 0.5; kV
